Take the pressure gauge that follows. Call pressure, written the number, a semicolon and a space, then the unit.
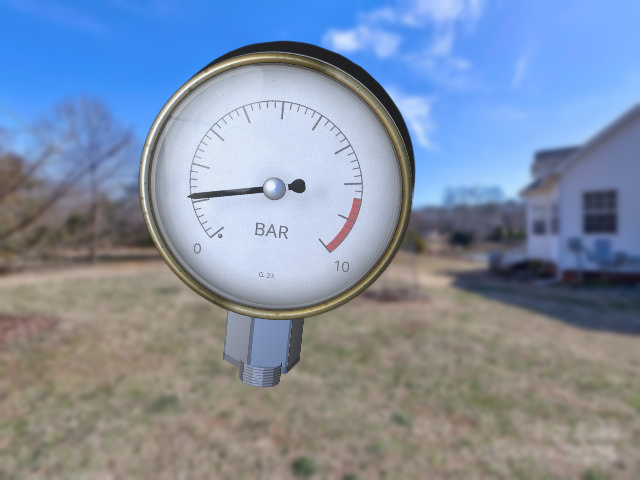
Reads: 1.2; bar
